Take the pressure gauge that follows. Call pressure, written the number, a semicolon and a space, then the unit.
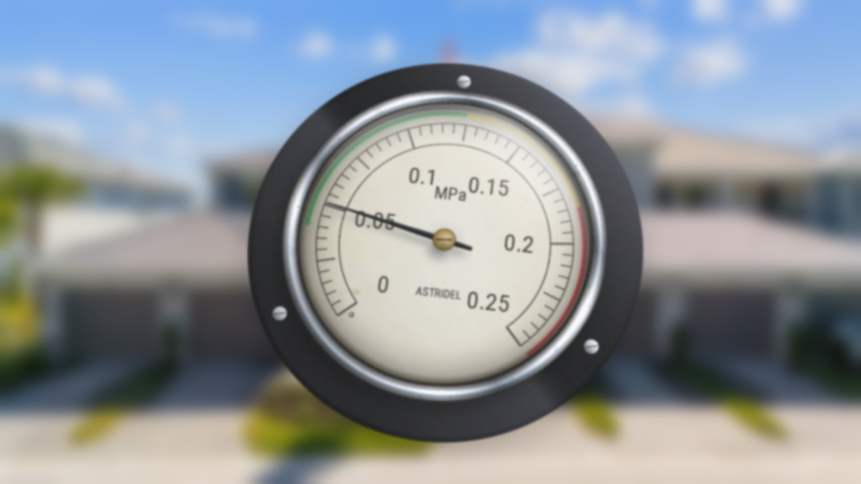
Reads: 0.05; MPa
